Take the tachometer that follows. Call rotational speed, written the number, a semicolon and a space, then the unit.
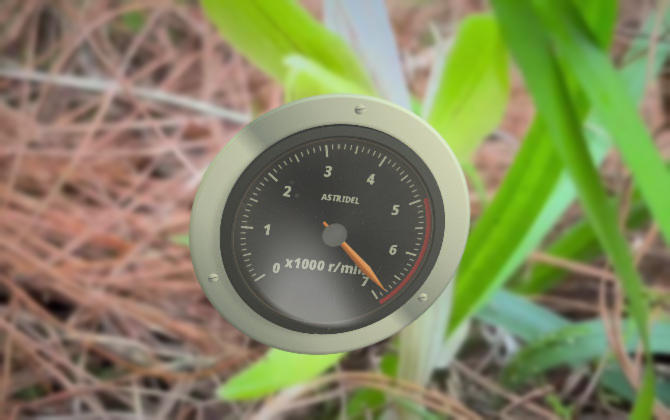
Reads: 6800; rpm
